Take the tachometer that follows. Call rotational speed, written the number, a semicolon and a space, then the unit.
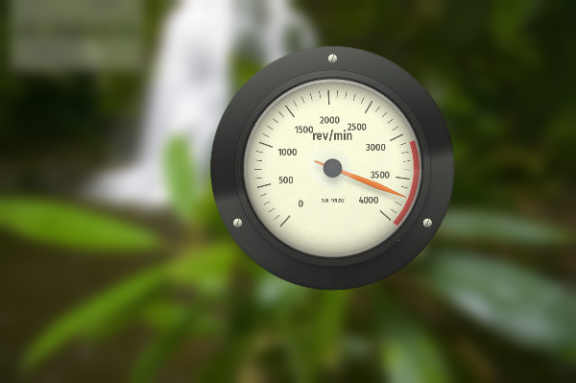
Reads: 3700; rpm
